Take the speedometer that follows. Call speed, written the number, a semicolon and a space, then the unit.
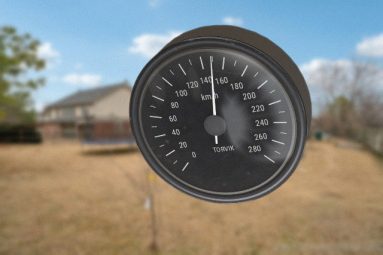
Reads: 150; km/h
